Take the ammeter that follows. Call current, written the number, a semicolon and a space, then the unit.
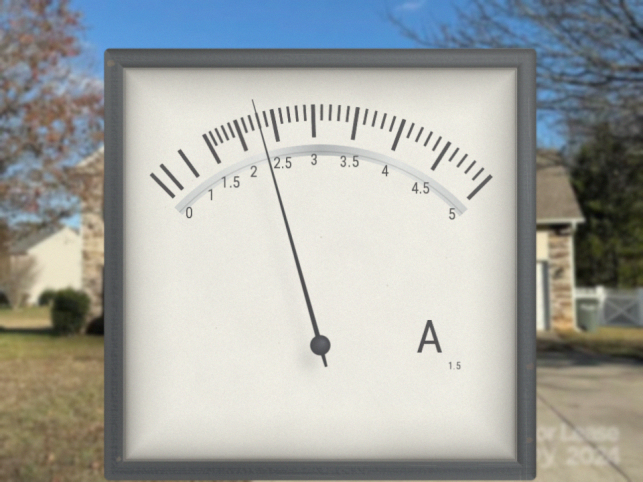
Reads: 2.3; A
